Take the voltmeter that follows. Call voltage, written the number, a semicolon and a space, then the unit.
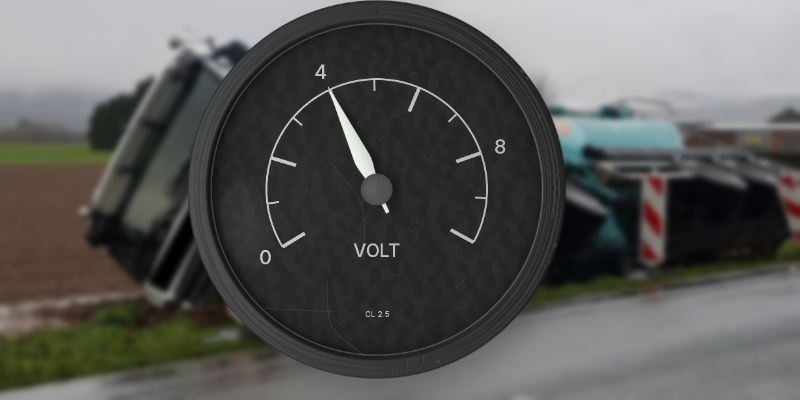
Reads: 4; V
